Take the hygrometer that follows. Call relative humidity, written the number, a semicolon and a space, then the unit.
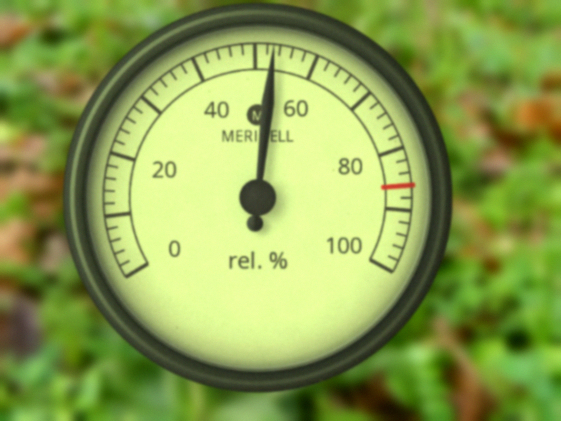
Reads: 53; %
